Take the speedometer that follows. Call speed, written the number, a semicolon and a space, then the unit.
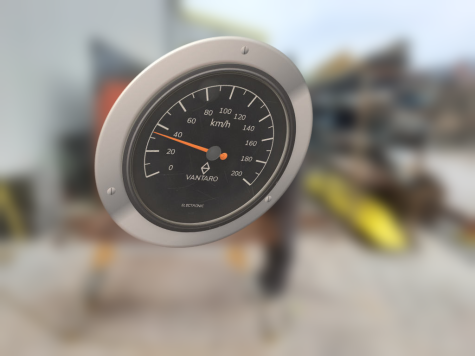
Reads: 35; km/h
